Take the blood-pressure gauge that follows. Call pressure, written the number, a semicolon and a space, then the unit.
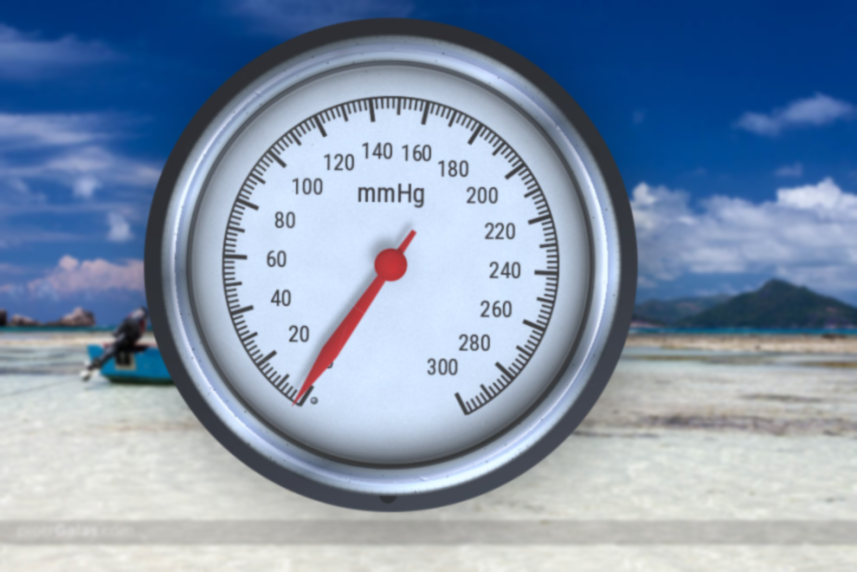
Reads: 2; mmHg
